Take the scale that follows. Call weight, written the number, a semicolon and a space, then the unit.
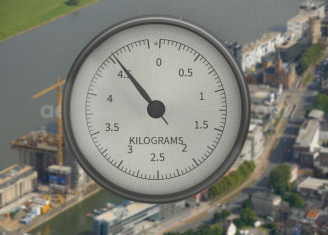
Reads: 4.55; kg
